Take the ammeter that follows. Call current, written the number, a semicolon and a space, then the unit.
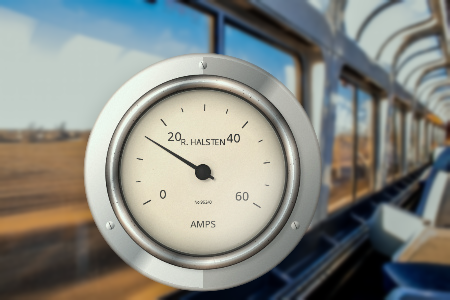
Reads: 15; A
